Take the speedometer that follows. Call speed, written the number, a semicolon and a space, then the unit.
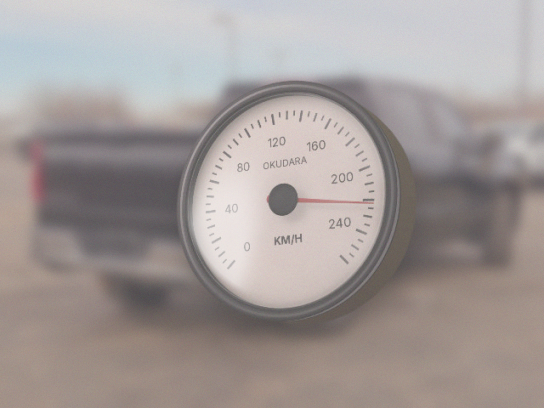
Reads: 222.5; km/h
